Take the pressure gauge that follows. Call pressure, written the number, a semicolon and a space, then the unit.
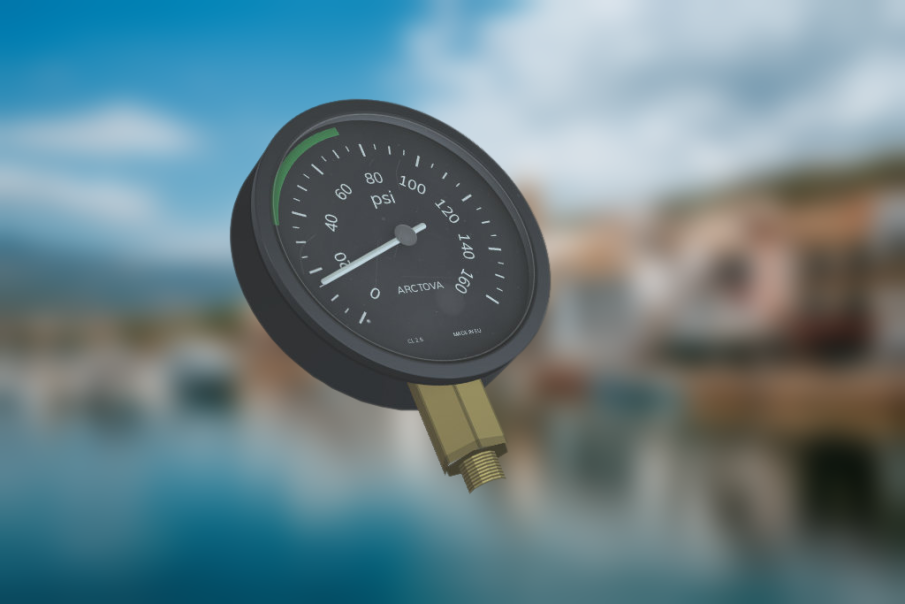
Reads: 15; psi
